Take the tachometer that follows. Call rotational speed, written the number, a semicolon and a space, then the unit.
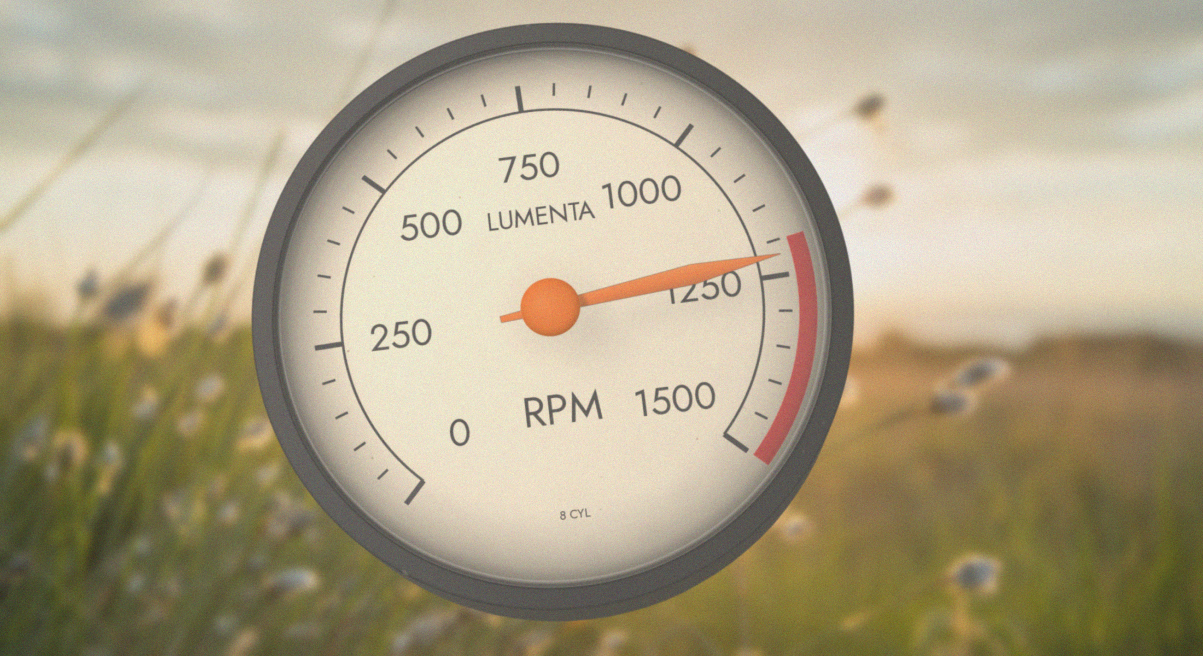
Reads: 1225; rpm
